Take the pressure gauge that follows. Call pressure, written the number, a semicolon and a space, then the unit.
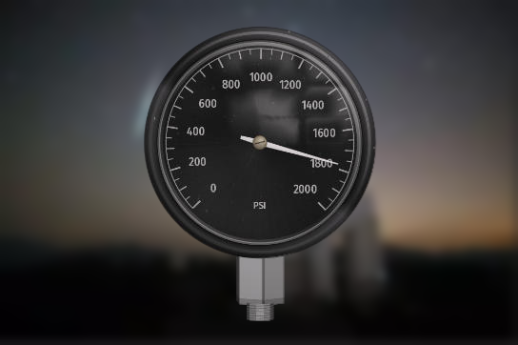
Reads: 1775; psi
